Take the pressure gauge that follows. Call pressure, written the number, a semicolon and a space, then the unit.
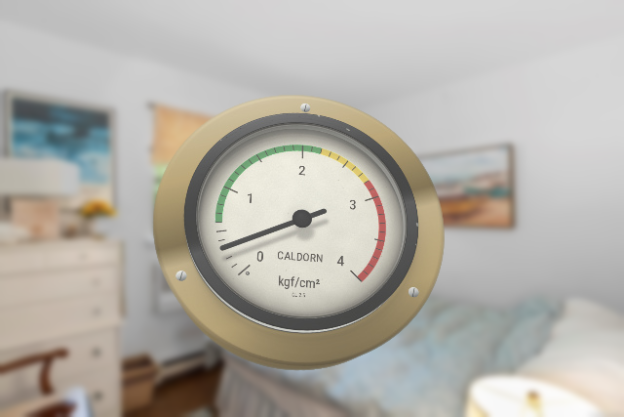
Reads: 0.3; kg/cm²
